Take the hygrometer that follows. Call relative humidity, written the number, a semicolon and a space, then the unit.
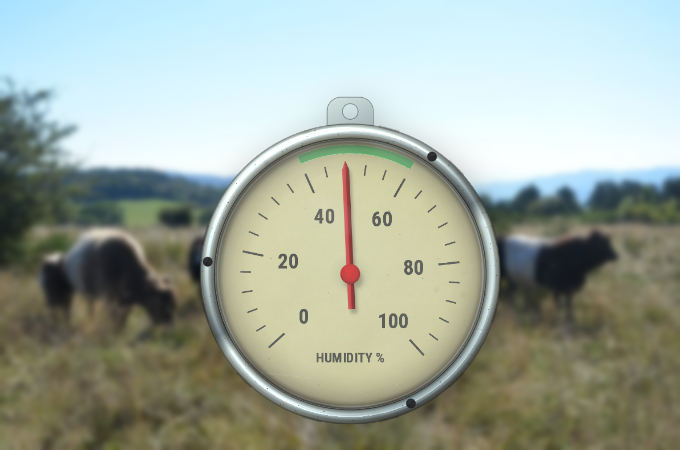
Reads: 48; %
